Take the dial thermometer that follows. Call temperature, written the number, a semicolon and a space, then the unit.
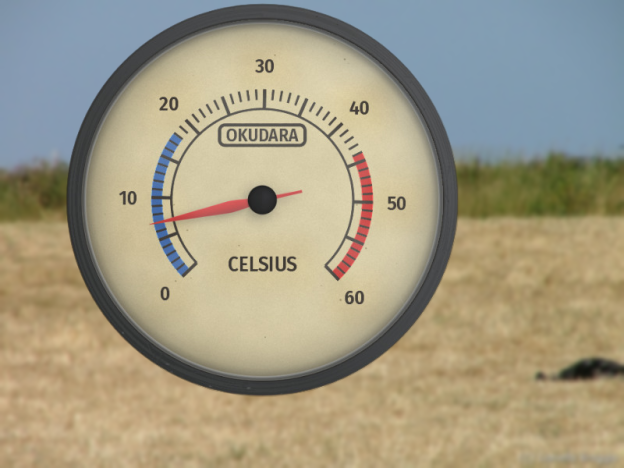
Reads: 7; °C
